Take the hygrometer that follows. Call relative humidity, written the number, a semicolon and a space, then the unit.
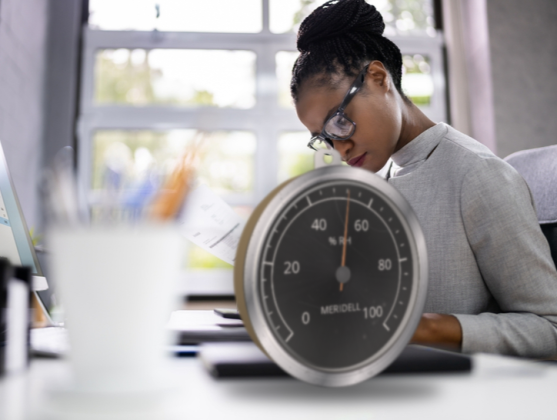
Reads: 52; %
